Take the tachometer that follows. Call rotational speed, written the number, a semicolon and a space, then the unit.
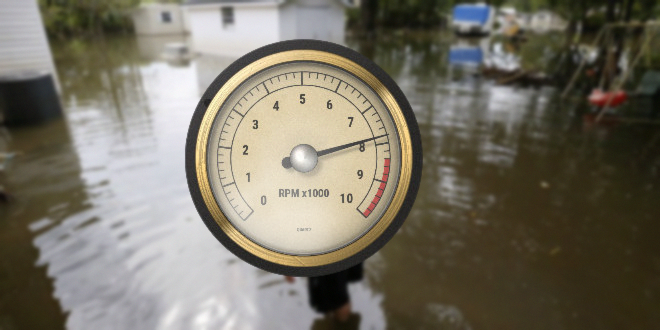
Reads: 7800; rpm
